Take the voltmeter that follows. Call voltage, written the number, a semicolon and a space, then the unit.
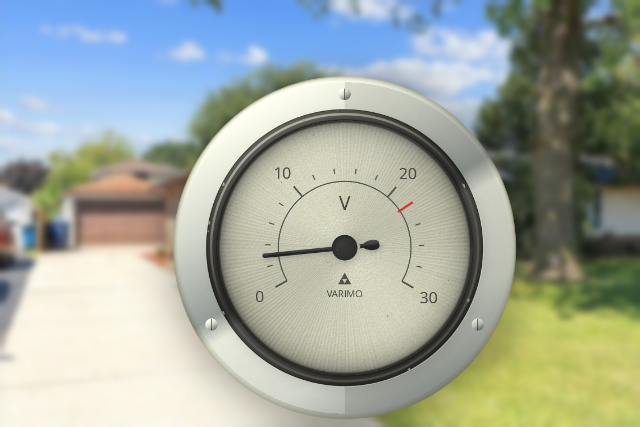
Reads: 3; V
